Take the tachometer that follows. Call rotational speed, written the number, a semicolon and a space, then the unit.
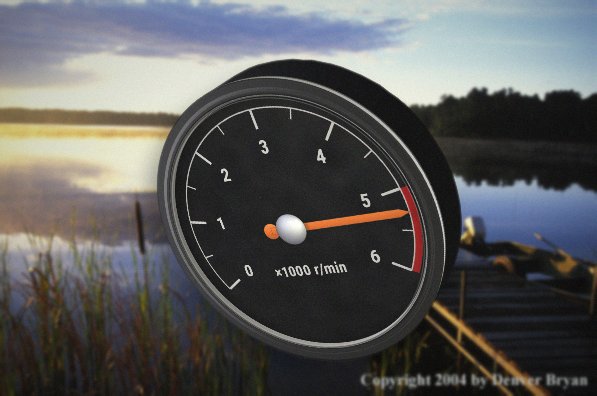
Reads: 5250; rpm
